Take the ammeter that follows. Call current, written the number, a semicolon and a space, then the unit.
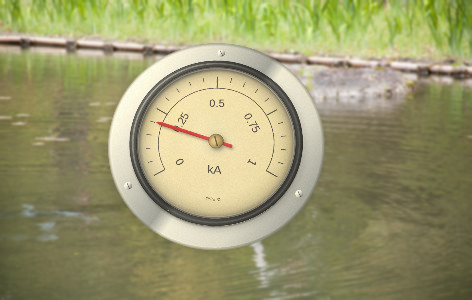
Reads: 0.2; kA
